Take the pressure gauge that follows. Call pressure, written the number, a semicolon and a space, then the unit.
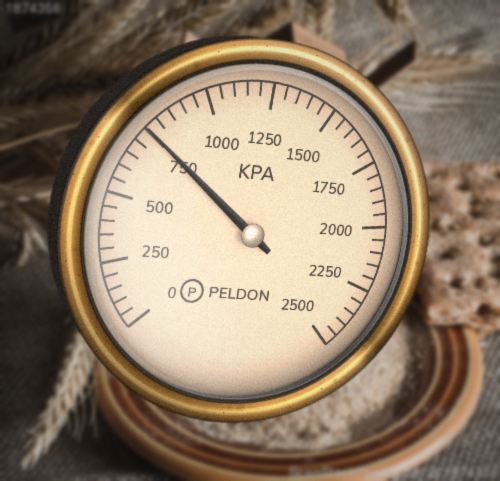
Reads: 750; kPa
